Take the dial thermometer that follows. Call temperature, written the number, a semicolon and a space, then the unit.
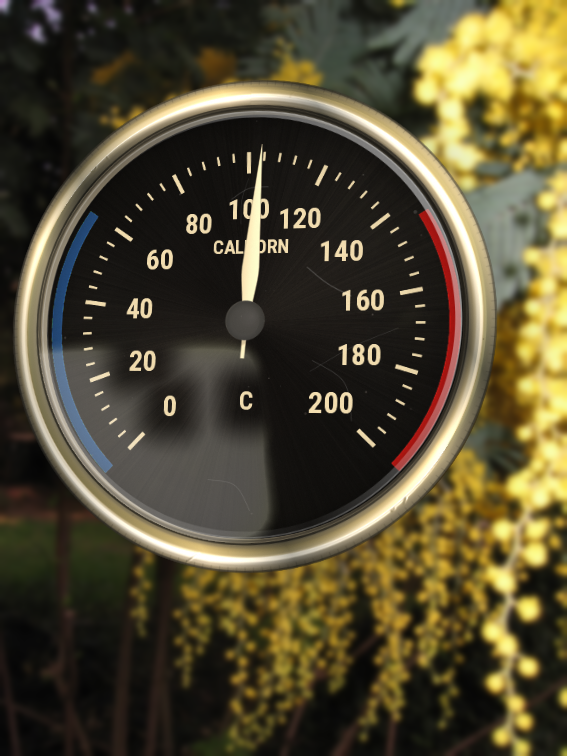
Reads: 104; °C
